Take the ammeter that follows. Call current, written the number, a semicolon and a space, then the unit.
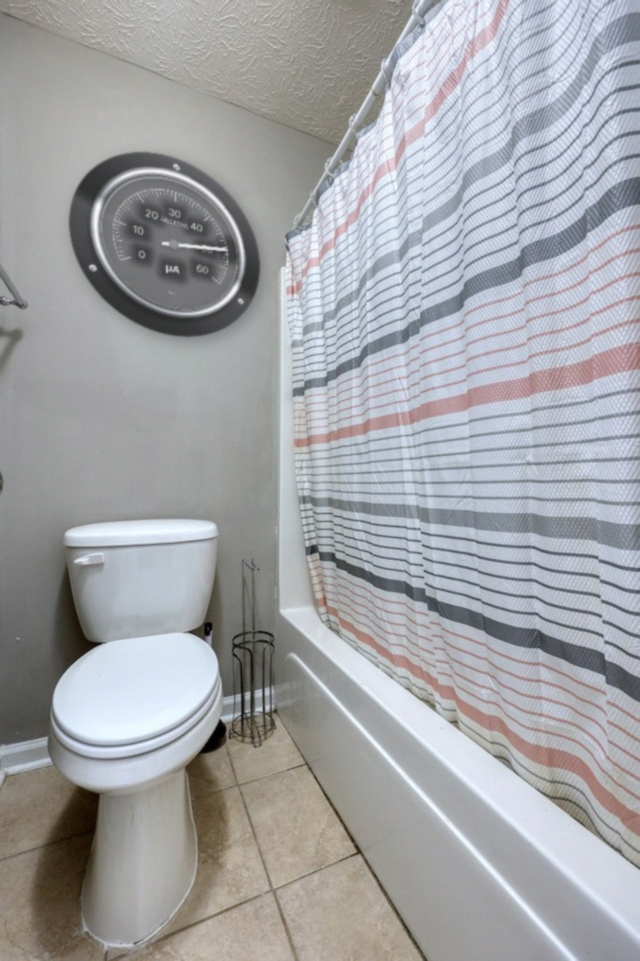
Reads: 50; µA
